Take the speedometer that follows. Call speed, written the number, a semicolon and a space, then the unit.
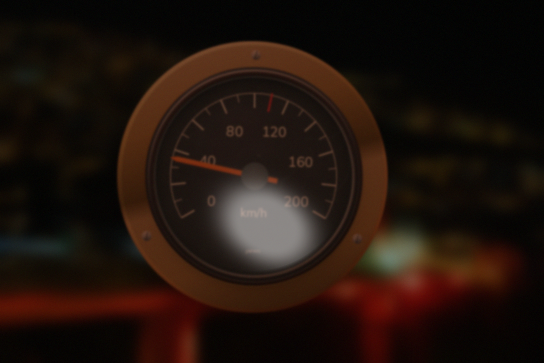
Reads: 35; km/h
